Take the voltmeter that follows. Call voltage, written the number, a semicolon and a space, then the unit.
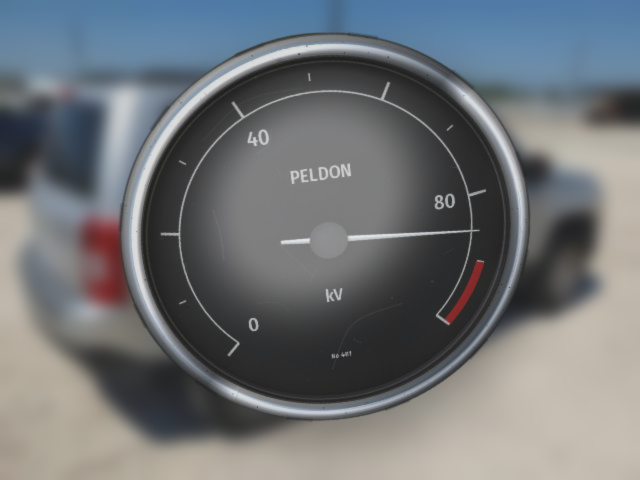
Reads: 85; kV
